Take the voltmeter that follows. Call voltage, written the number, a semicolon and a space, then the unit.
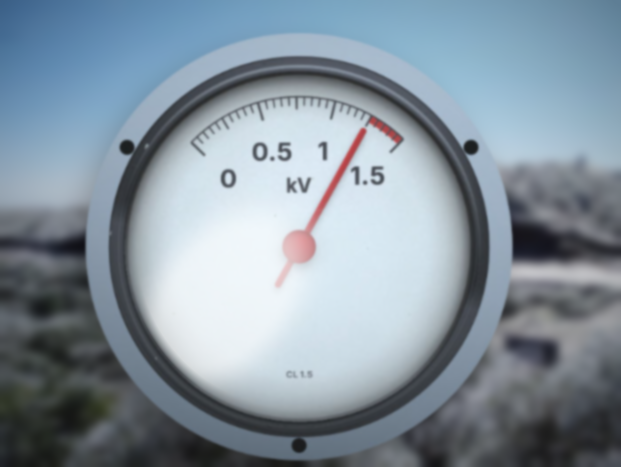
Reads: 1.25; kV
